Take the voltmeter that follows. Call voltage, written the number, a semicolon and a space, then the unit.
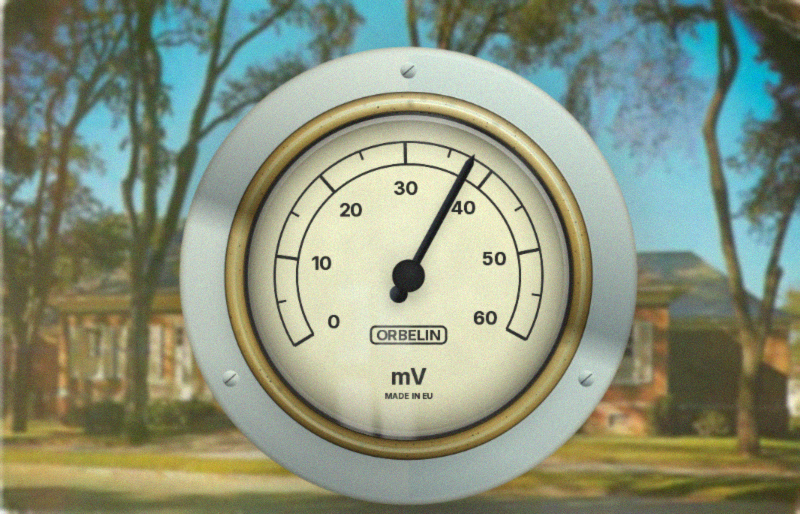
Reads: 37.5; mV
